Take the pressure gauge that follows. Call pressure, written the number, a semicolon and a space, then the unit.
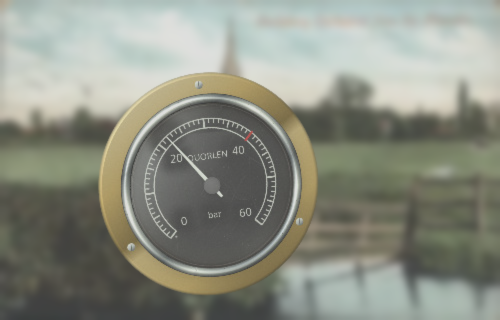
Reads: 22; bar
